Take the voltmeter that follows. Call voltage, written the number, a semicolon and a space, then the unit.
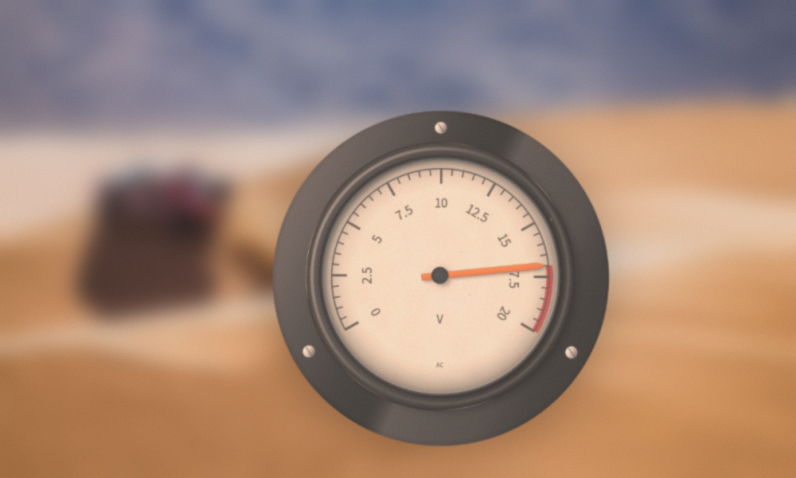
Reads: 17; V
